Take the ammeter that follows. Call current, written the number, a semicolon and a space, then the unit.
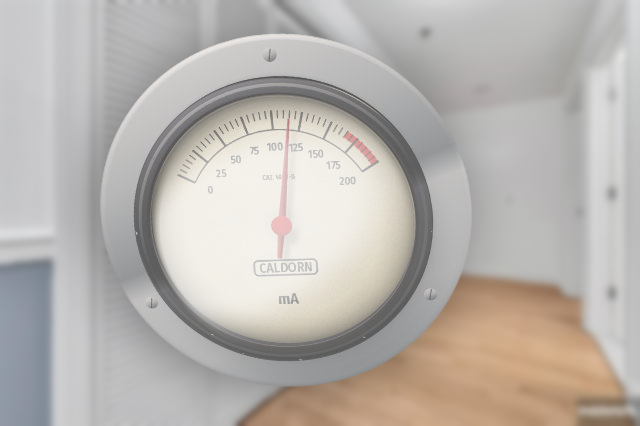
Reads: 115; mA
